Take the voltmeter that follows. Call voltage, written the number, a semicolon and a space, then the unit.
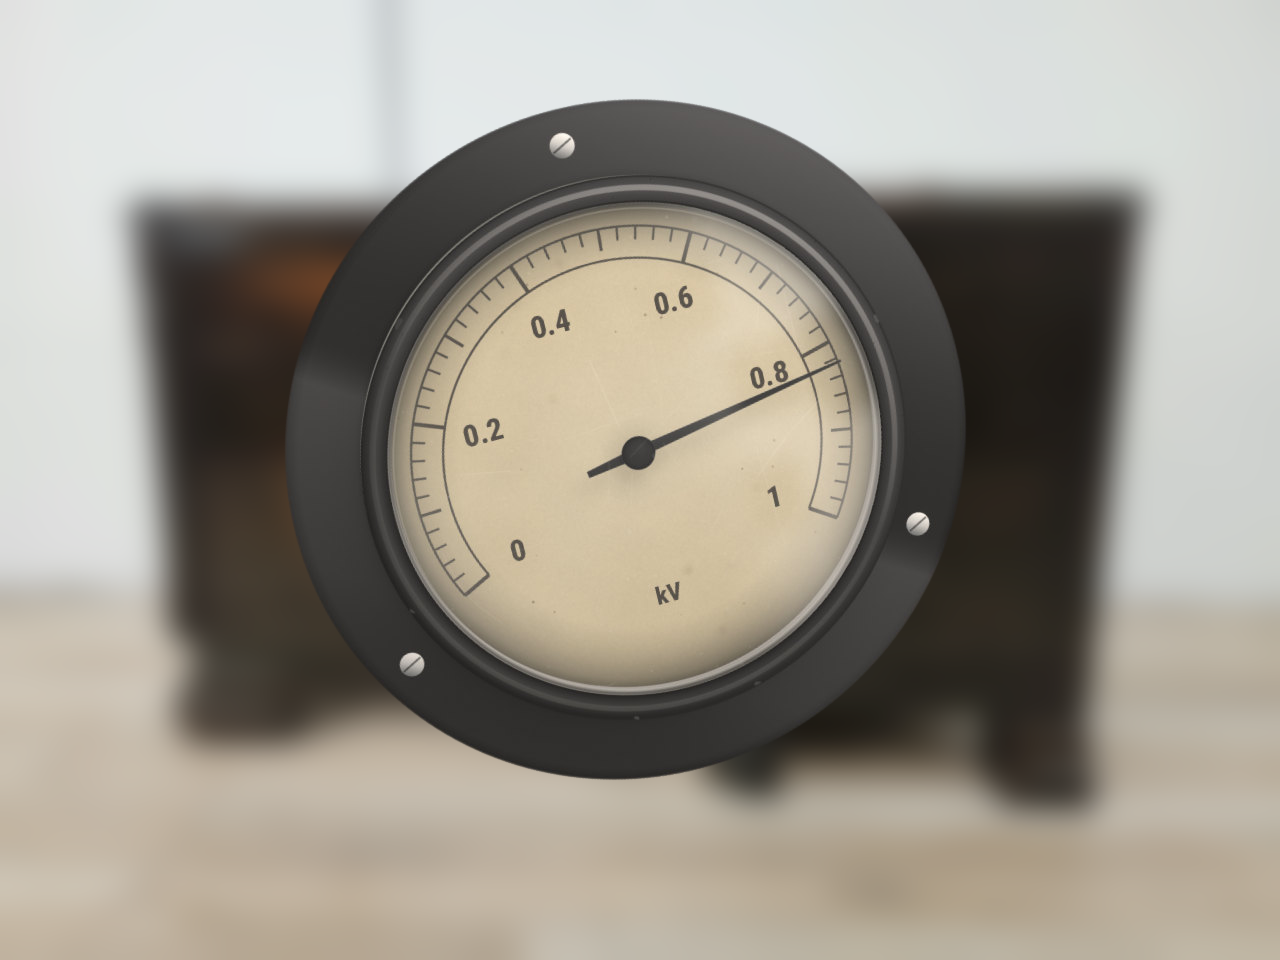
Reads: 0.82; kV
